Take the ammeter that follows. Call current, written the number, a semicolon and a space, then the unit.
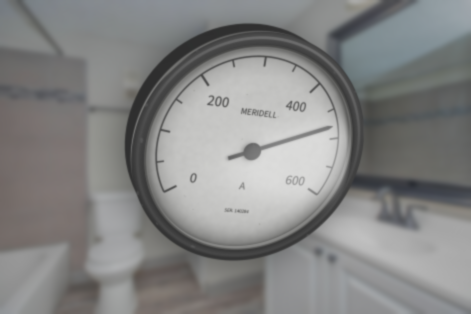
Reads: 475; A
